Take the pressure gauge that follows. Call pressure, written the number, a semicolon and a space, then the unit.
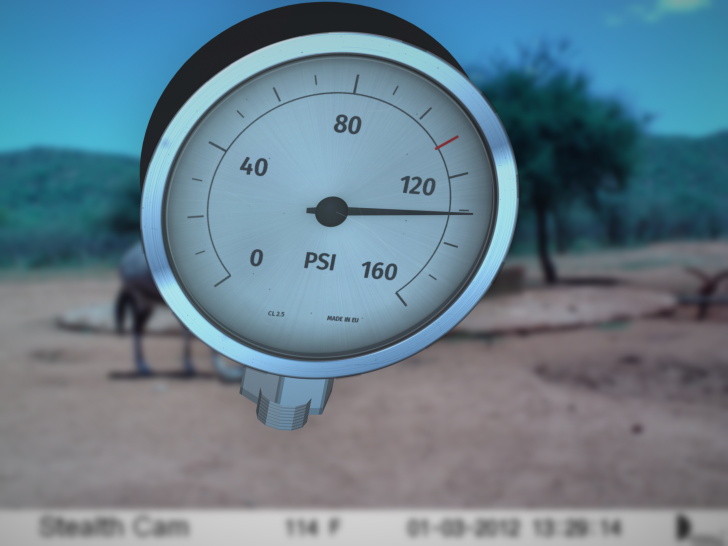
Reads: 130; psi
